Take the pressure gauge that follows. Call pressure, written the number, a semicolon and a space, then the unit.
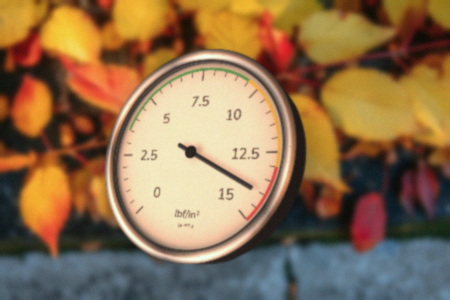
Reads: 14; psi
